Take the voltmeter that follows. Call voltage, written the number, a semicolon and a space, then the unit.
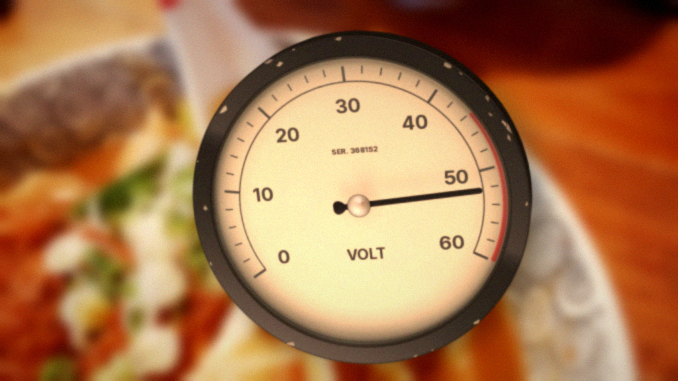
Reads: 52; V
